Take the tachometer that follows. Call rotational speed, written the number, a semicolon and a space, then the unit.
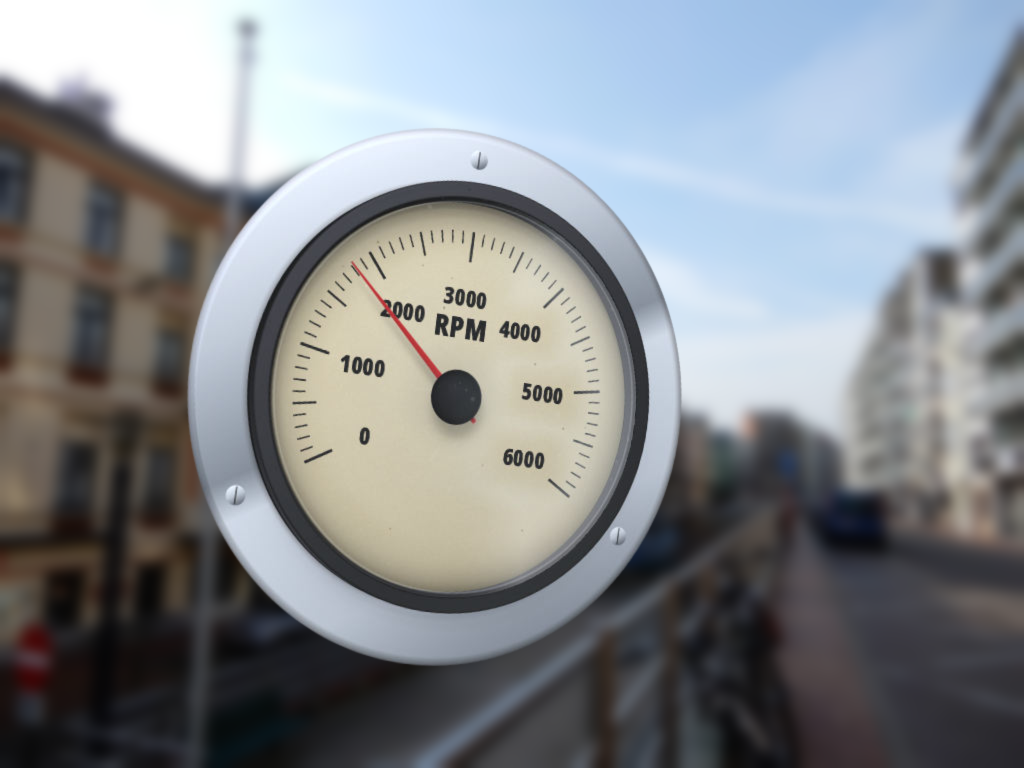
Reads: 1800; rpm
